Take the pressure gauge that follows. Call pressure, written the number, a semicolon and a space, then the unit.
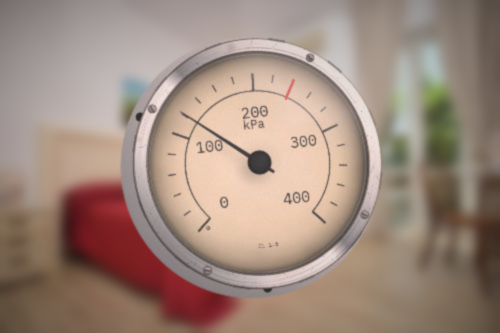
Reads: 120; kPa
